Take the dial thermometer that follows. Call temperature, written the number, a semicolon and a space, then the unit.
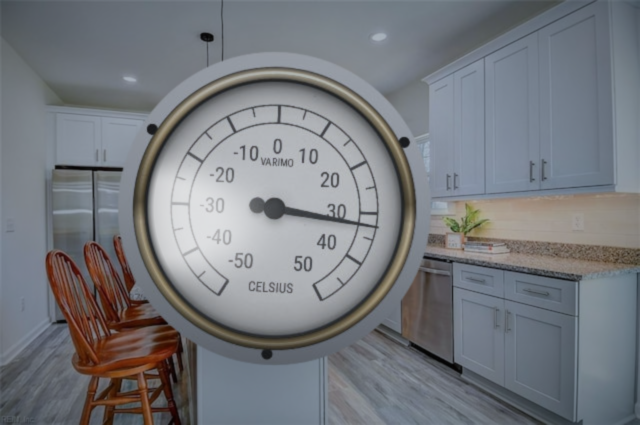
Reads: 32.5; °C
